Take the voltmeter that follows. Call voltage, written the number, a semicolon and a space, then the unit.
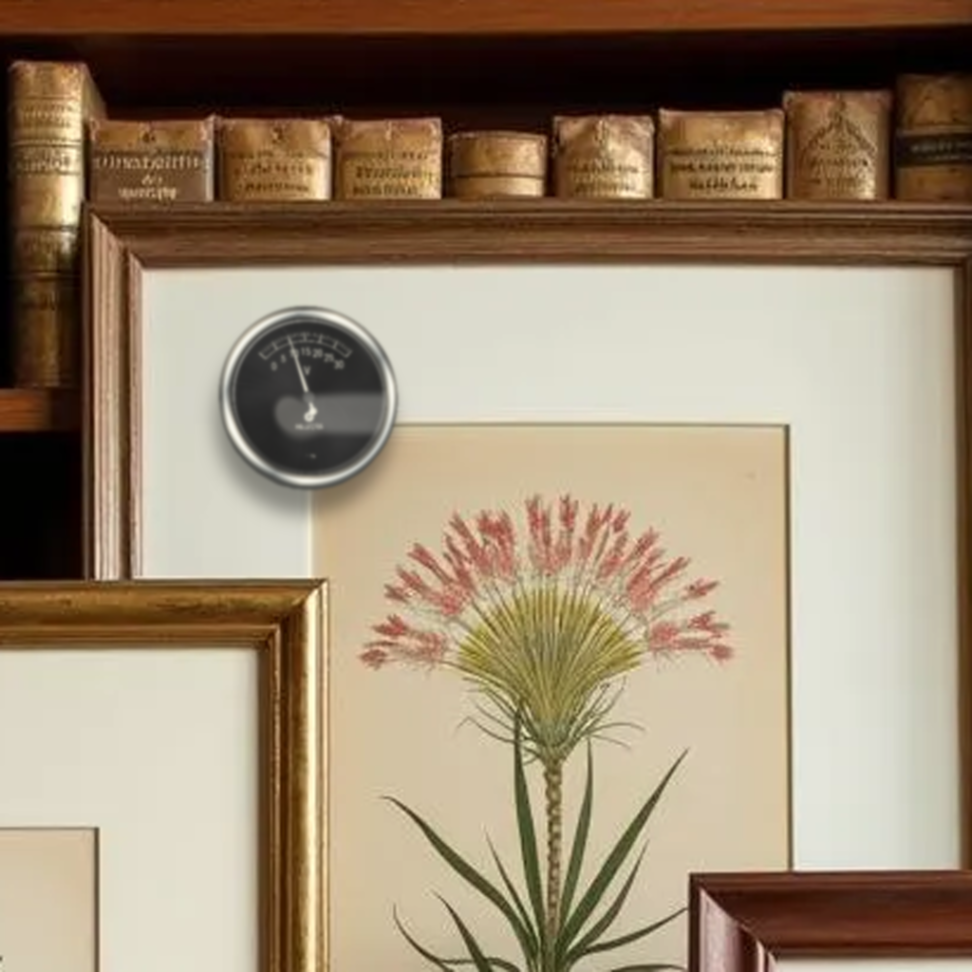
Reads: 10; V
